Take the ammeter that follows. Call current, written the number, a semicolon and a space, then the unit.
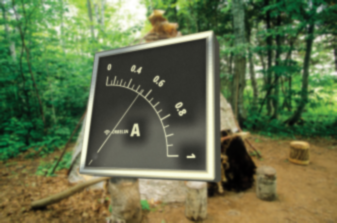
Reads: 0.55; A
